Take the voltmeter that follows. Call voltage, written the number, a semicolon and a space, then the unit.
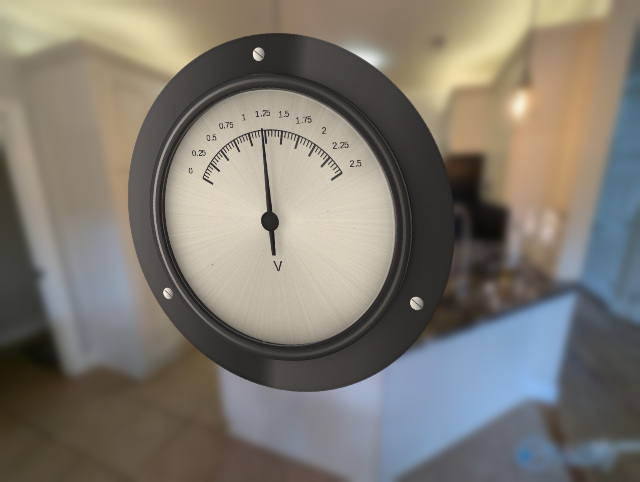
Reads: 1.25; V
